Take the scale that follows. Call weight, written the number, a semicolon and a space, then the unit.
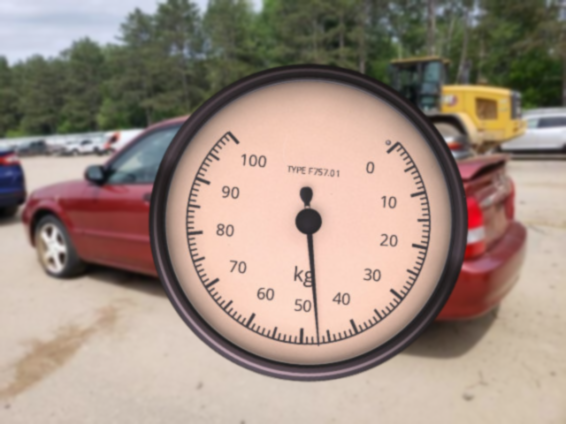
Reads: 47; kg
